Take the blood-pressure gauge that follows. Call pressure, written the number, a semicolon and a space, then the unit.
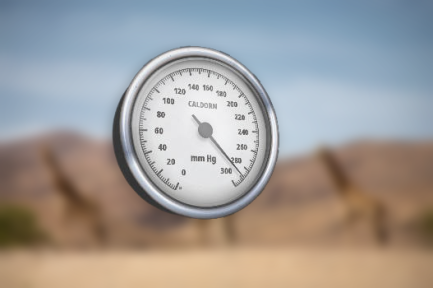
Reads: 290; mmHg
